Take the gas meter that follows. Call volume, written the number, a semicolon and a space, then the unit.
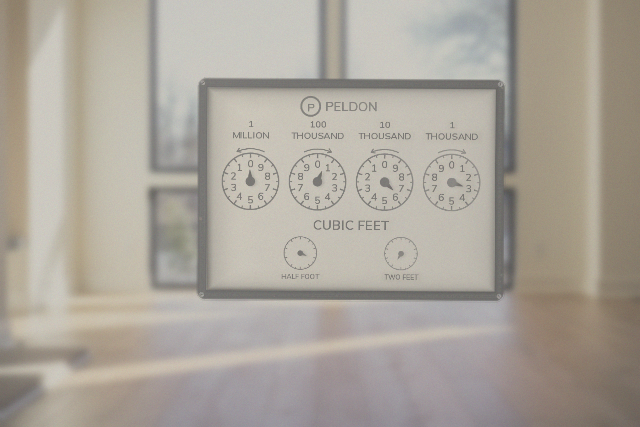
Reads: 6300; ft³
